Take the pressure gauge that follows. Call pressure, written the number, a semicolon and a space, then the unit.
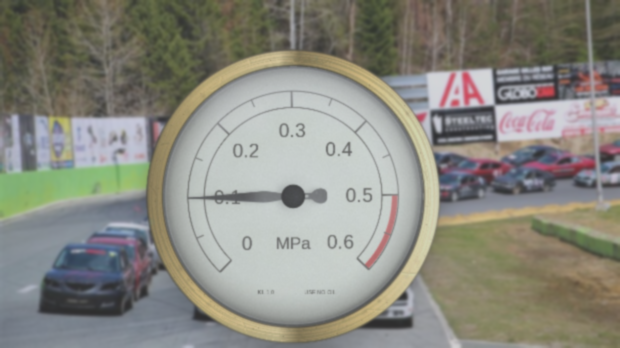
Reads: 0.1; MPa
